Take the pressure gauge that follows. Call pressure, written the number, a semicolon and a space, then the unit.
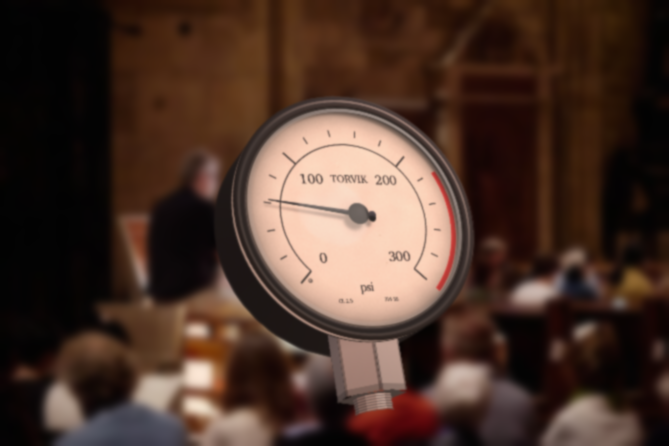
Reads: 60; psi
